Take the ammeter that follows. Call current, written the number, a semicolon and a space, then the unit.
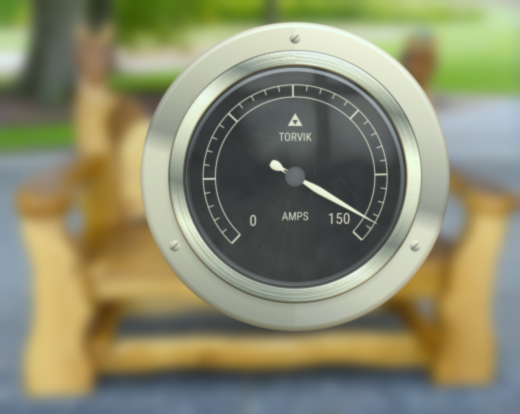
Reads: 142.5; A
